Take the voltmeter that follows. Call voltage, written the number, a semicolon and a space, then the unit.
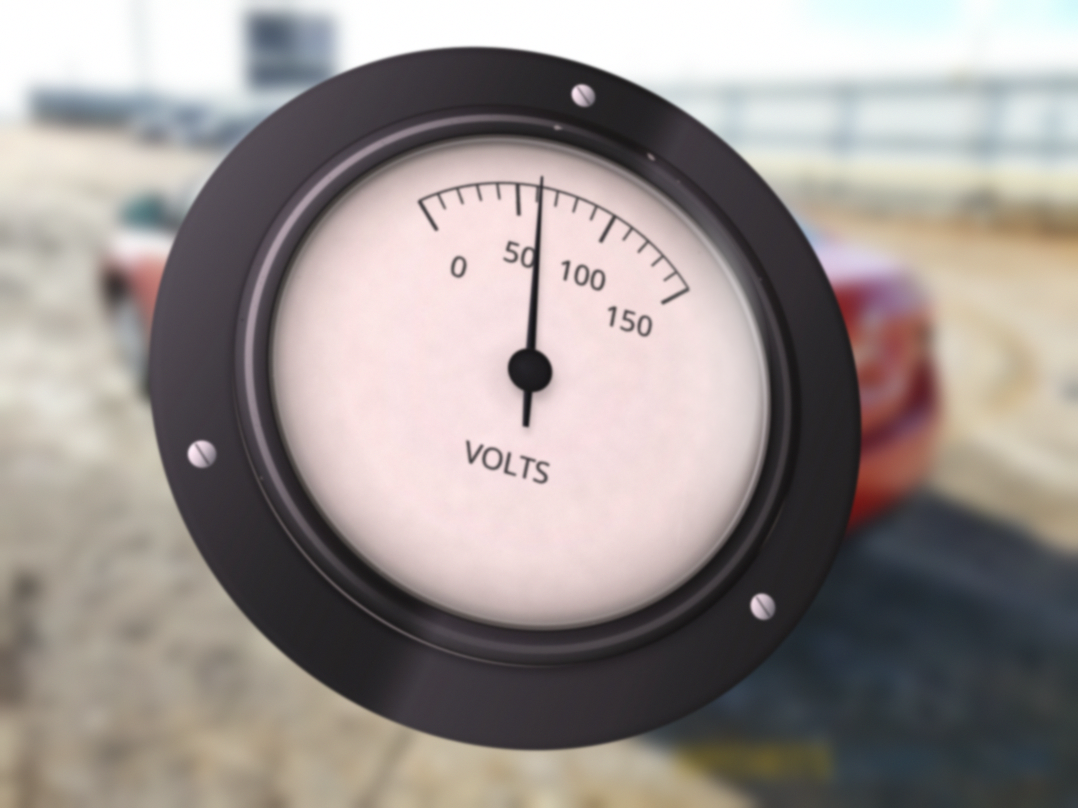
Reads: 60; V
